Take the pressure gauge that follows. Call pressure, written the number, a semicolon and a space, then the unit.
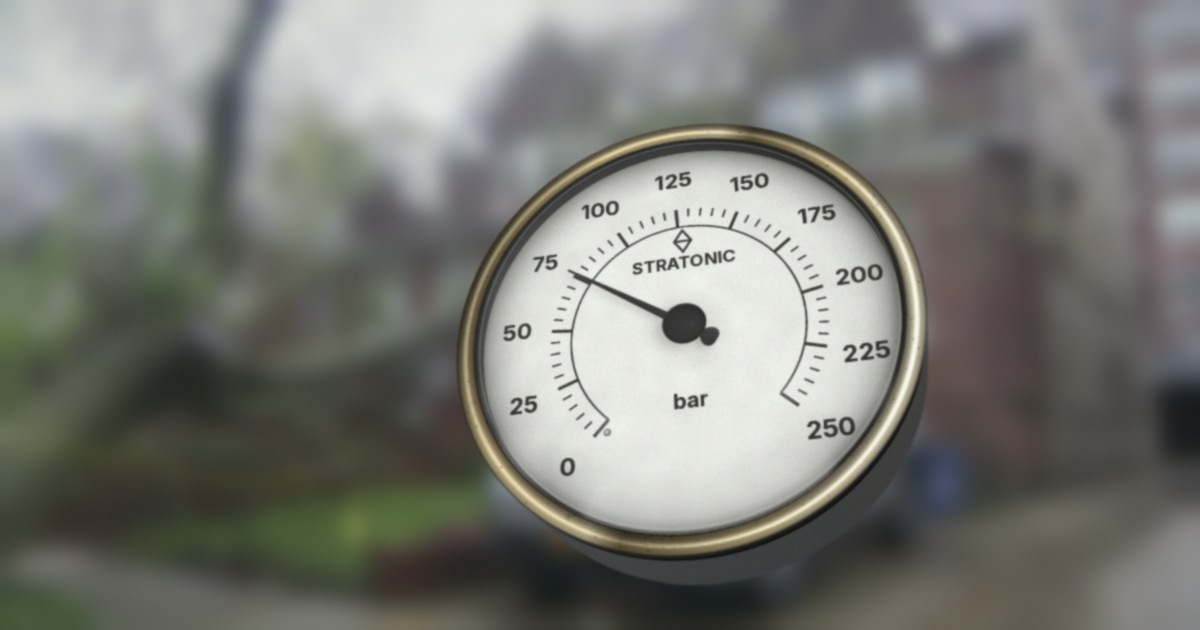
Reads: 75; bar
